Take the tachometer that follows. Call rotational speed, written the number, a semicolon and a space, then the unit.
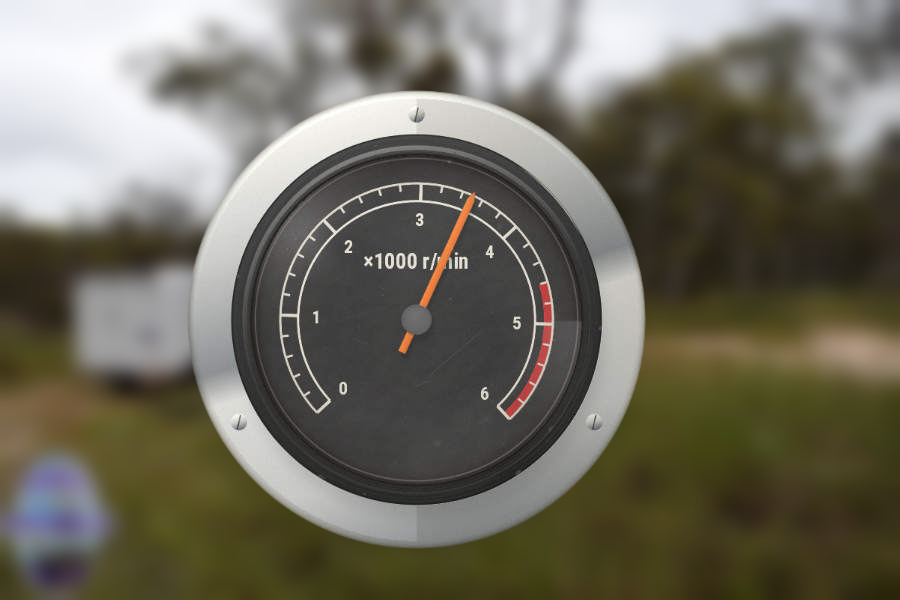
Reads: 3500; rpm
